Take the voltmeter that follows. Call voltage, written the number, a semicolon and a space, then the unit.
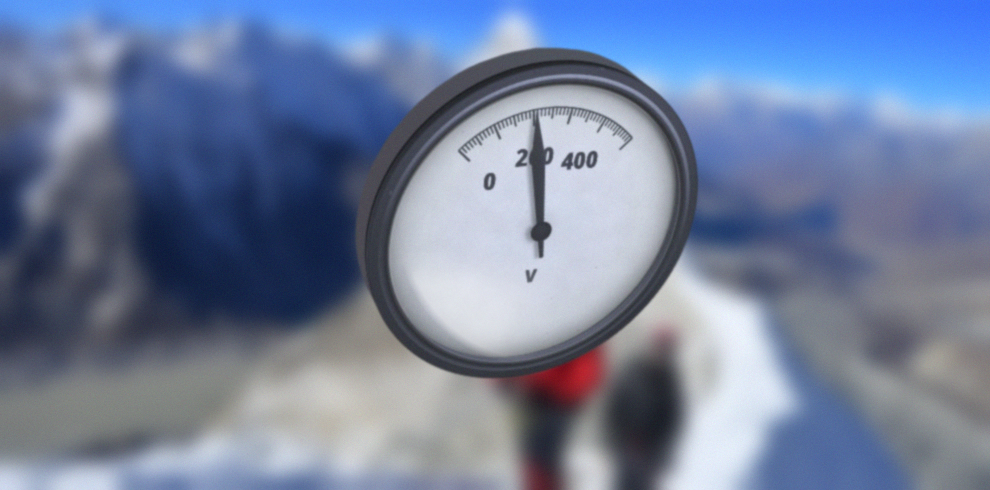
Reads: 200; V
